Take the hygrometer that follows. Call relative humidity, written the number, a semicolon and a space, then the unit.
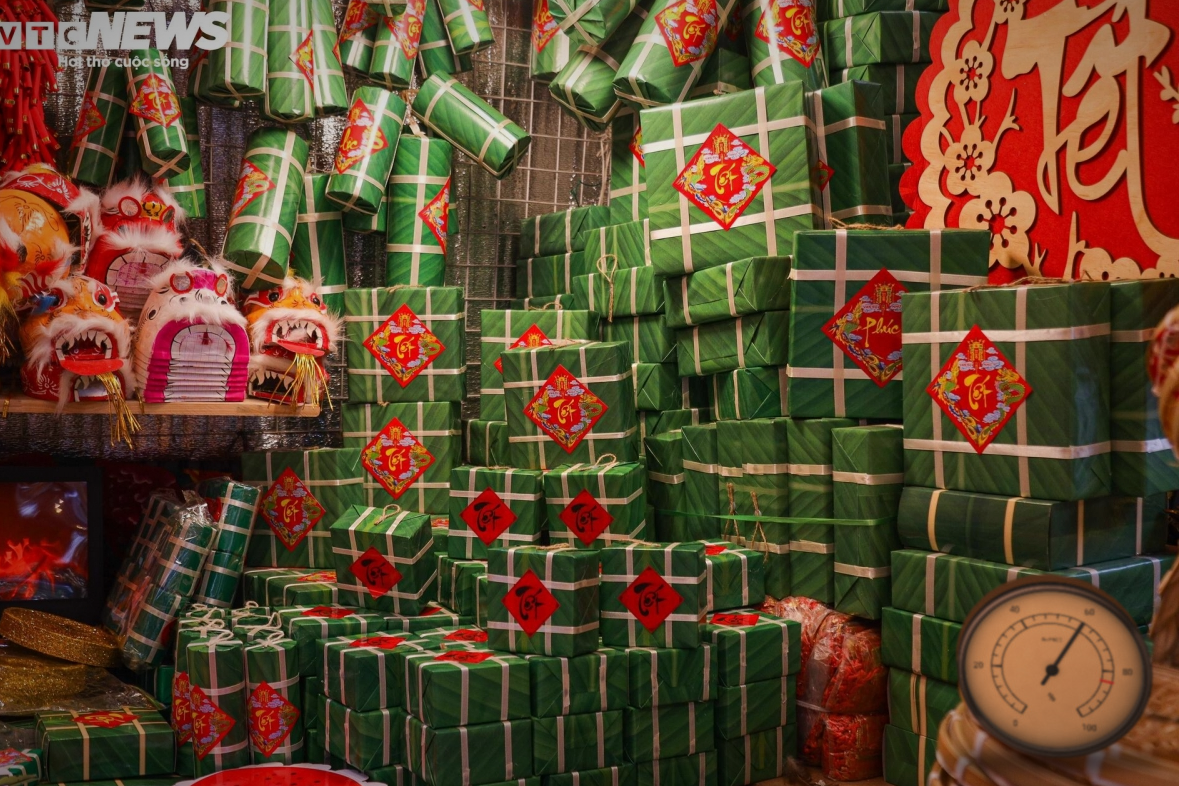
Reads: 60; %
